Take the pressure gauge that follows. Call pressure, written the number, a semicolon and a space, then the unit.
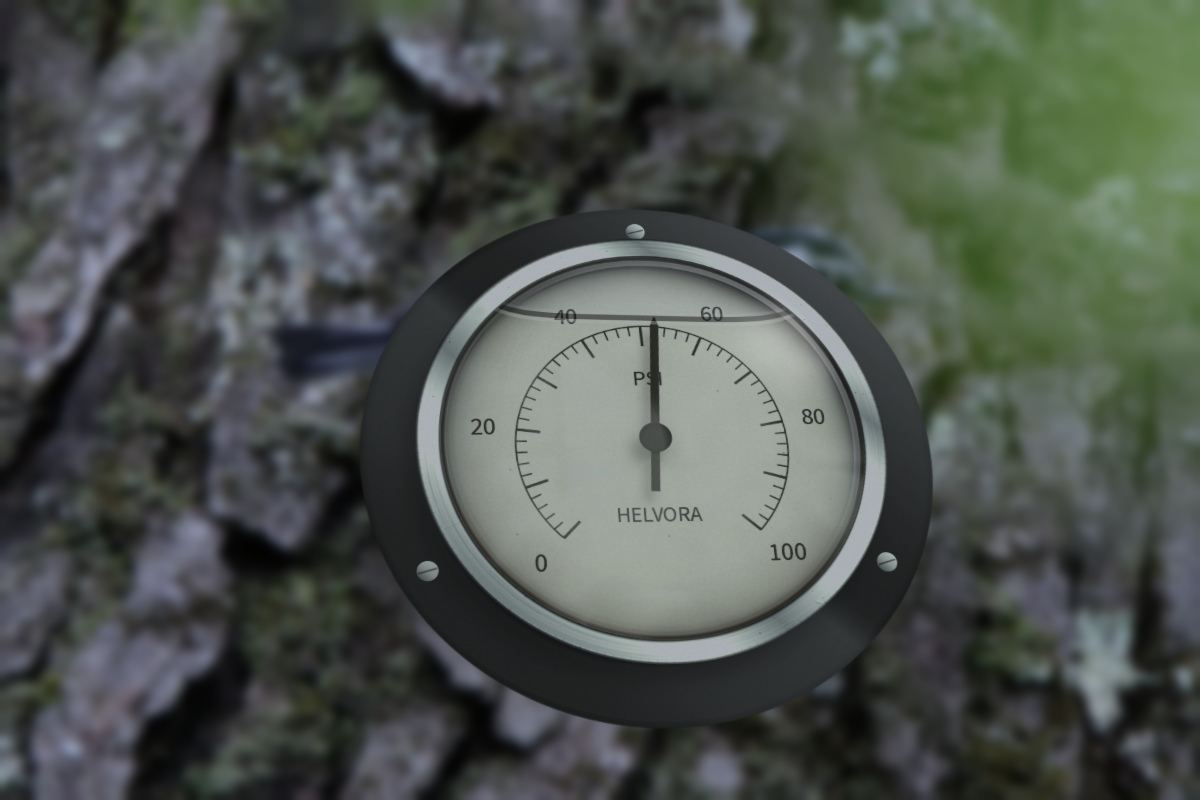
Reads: 52; psi
